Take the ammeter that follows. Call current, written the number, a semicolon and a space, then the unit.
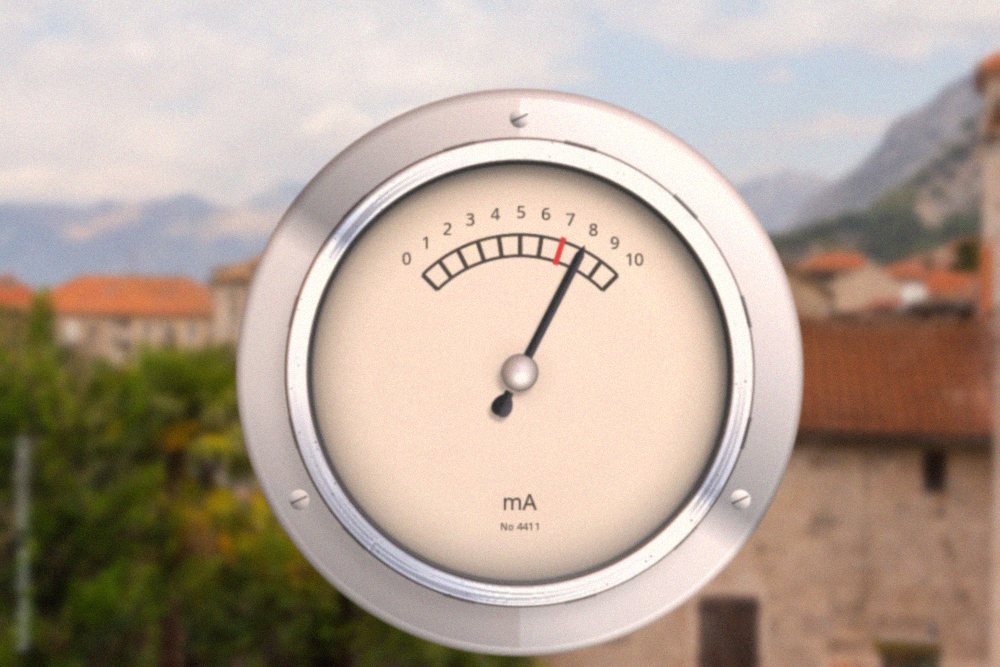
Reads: 8; mA
